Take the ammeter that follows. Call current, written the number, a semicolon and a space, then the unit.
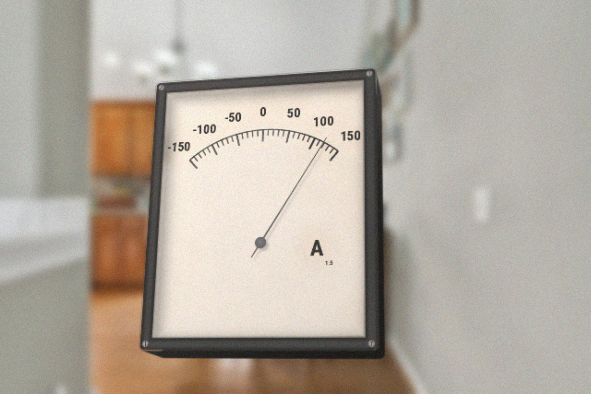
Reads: 120; A
